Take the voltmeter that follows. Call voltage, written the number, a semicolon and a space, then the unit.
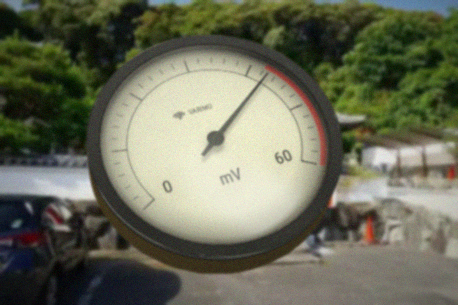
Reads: 43; mV
